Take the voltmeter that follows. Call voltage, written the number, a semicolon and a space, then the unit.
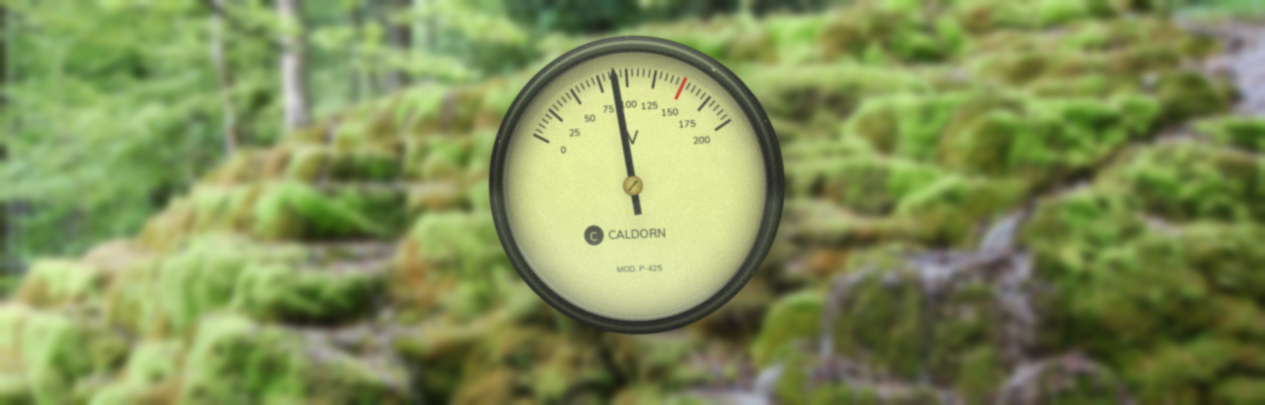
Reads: 90; V
